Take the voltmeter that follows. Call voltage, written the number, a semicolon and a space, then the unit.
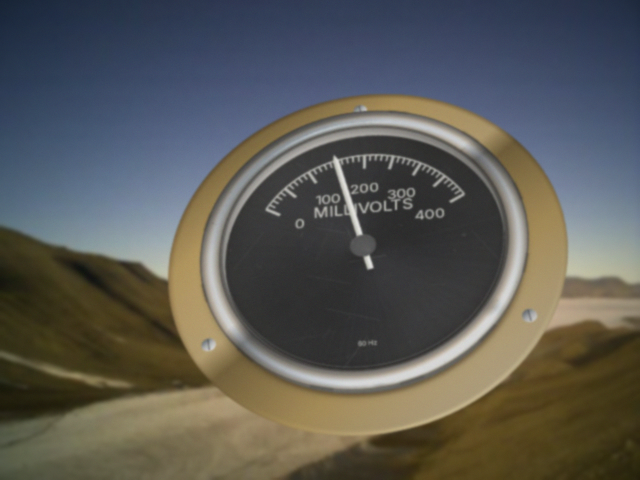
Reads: 150; mV
